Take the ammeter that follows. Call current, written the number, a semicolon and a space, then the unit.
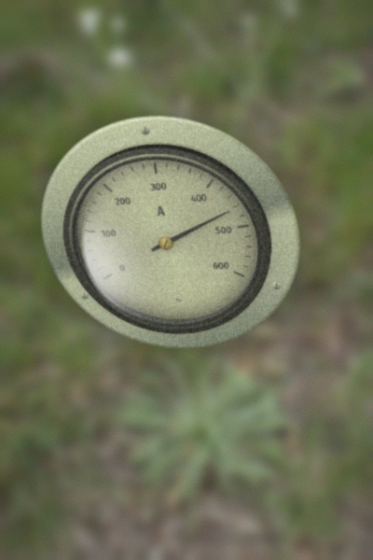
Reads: 460; A
